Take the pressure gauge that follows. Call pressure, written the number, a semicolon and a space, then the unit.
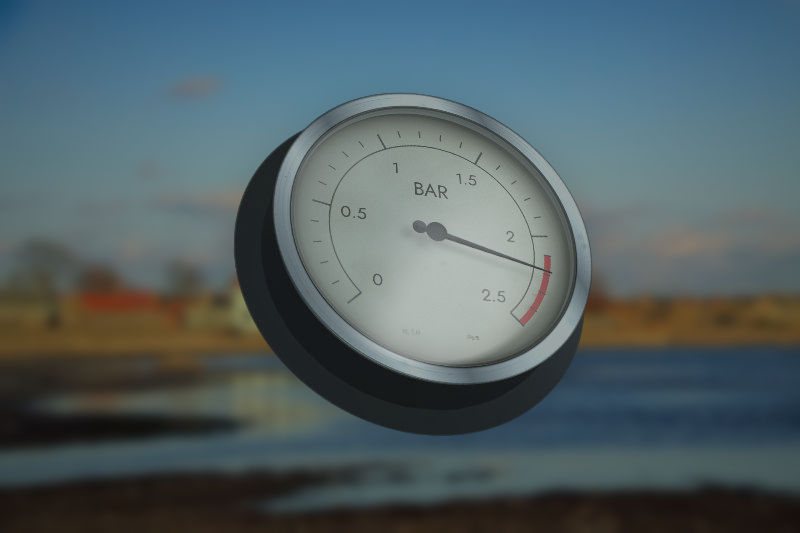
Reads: 2.2; bar
